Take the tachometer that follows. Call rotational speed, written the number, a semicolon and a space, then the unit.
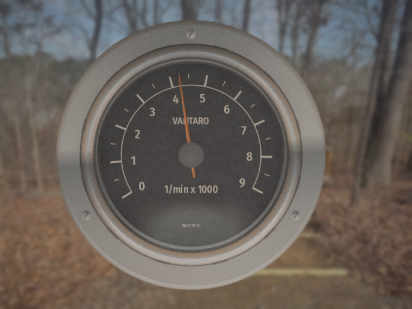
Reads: 4250; rpm
